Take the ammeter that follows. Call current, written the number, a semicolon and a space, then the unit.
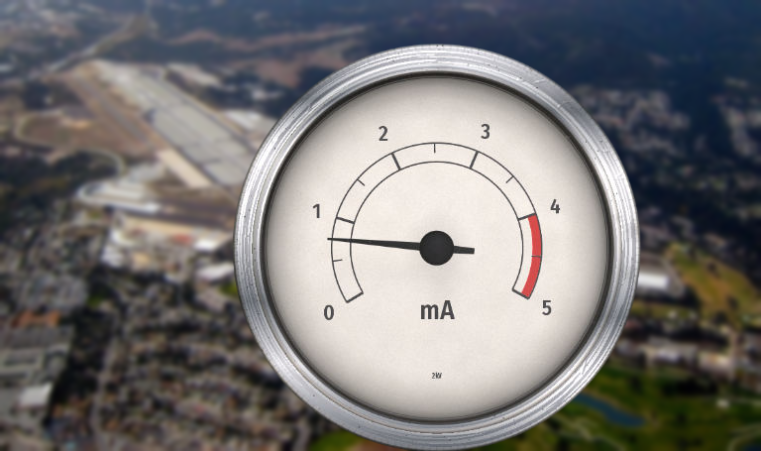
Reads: 0.75; mA
